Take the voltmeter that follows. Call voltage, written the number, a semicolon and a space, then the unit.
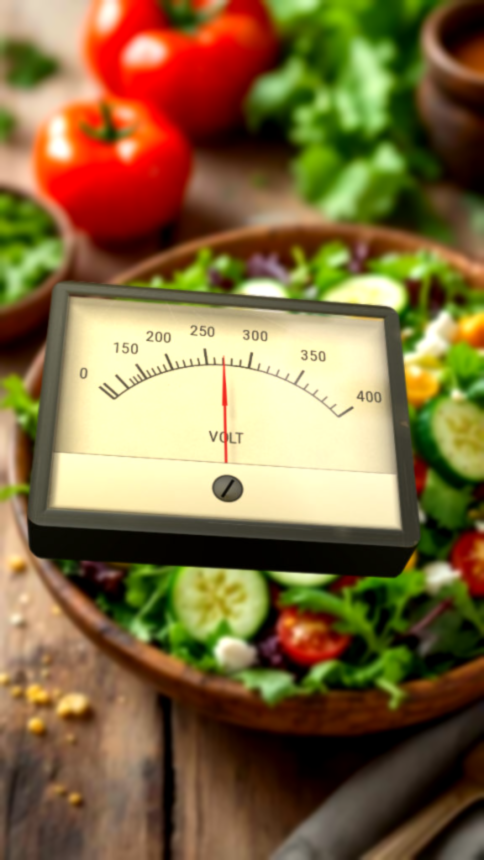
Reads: 270; V
